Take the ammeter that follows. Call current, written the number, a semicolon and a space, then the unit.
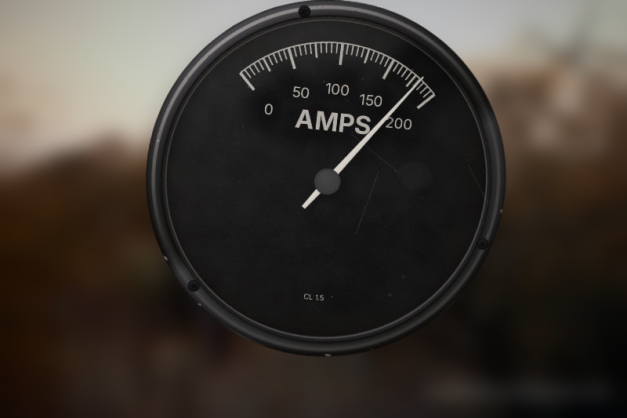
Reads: 180; A
